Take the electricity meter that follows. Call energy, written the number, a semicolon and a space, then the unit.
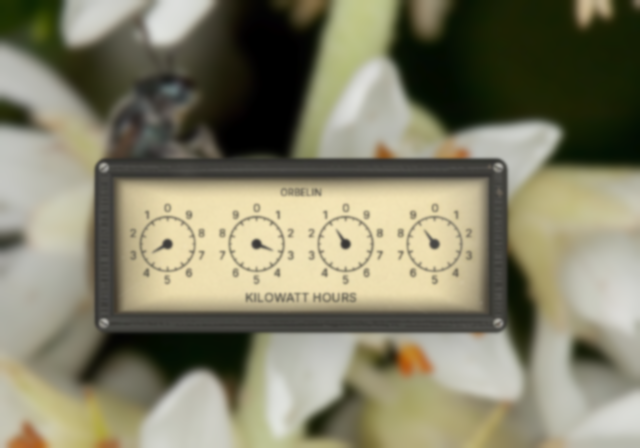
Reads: 3309; kWh
